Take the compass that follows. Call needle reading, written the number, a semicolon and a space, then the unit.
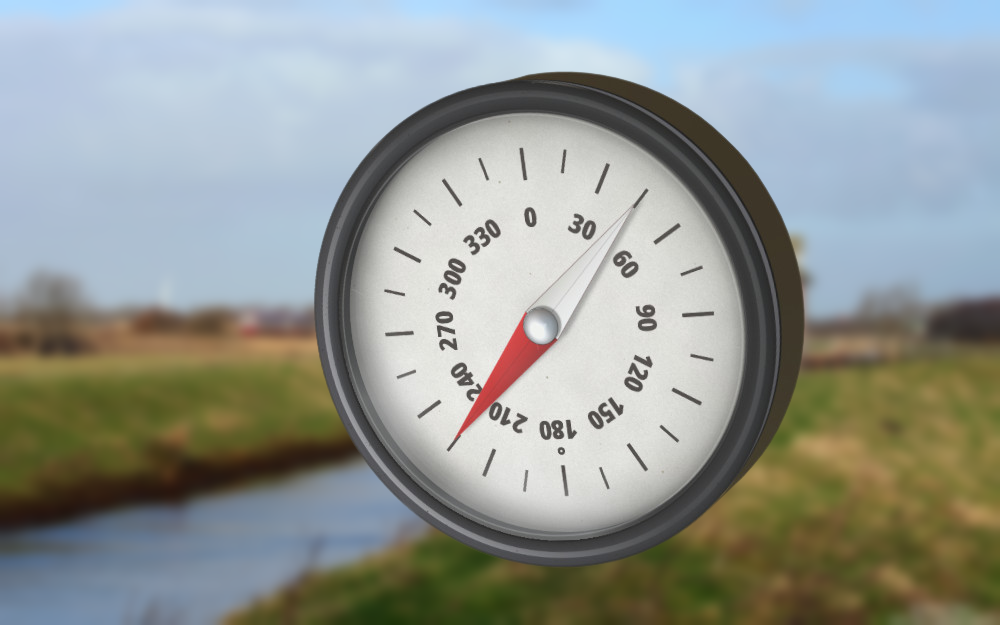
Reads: 225; °
